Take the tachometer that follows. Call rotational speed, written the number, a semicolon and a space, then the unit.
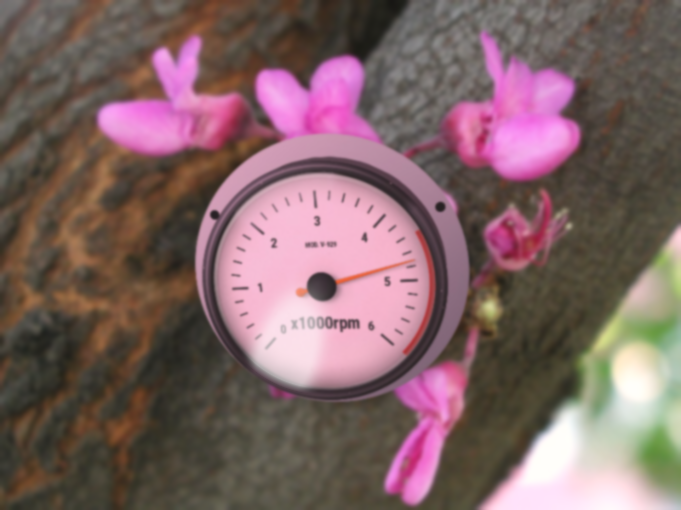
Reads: 4700; rpm
